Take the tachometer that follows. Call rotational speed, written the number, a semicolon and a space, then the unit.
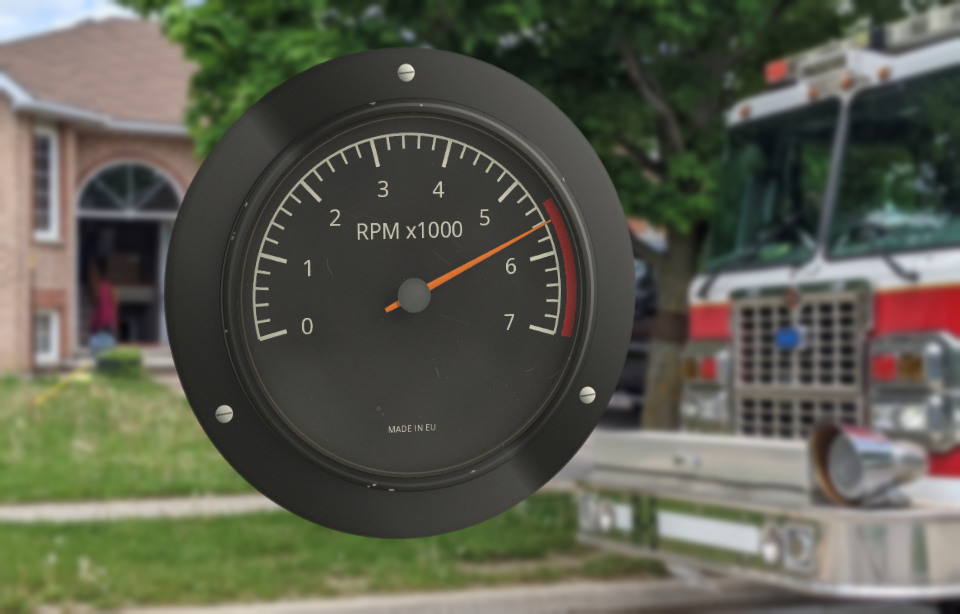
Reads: 5600; rpm
